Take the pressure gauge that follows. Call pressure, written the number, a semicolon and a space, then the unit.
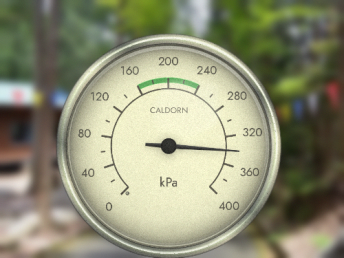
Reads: 340; kPa
